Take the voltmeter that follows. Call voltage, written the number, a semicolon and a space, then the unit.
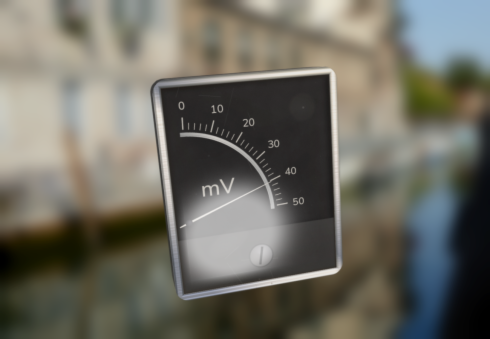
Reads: 40; mV
